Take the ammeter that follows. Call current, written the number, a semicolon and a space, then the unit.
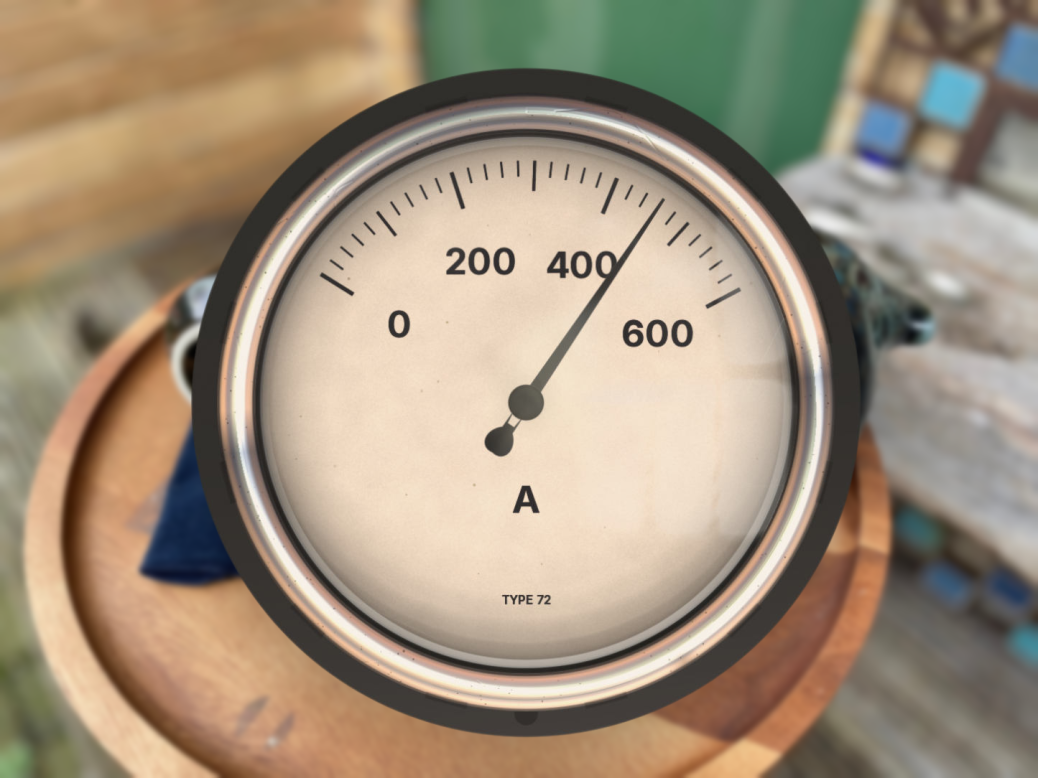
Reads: 460; A
